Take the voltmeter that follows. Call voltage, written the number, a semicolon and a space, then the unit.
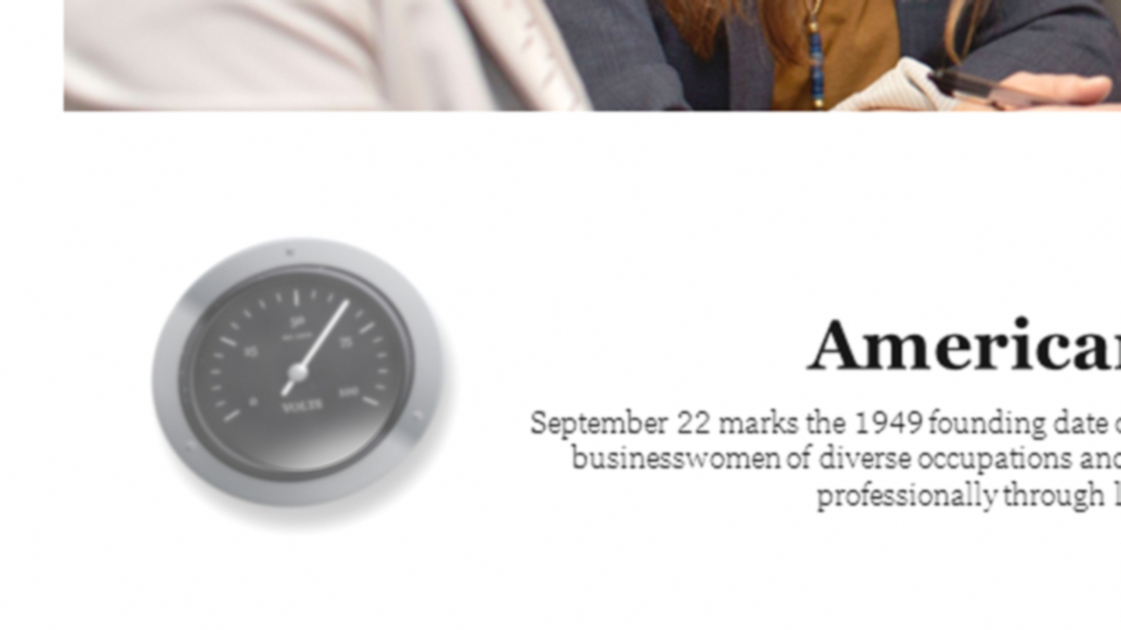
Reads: 65; V
